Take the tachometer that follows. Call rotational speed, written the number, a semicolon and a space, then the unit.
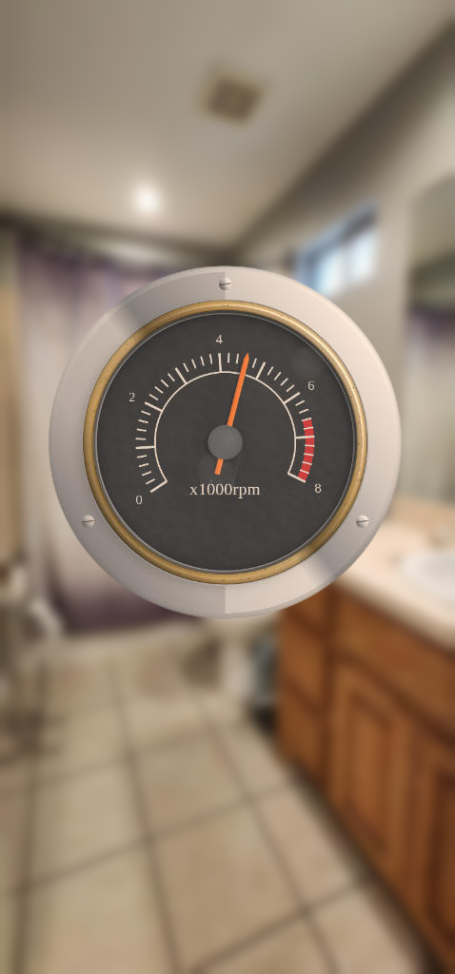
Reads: 4600; rpm
